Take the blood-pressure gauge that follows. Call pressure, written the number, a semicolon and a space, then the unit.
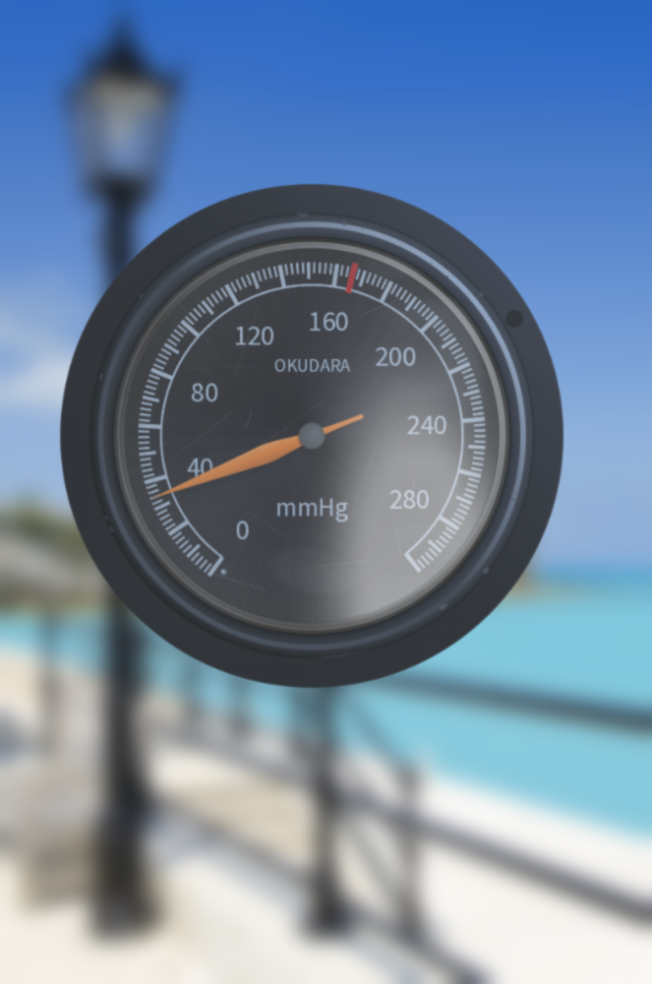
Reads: 34; mmHg
